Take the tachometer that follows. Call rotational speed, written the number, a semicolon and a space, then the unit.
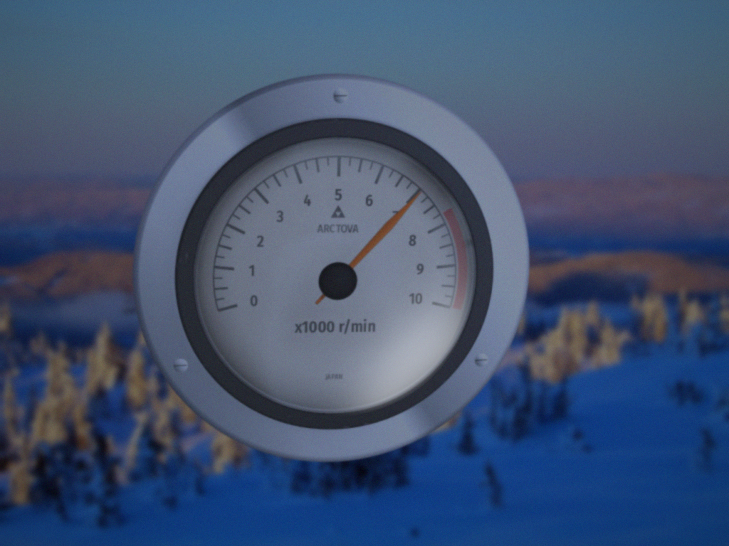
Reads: 7000; rpm
